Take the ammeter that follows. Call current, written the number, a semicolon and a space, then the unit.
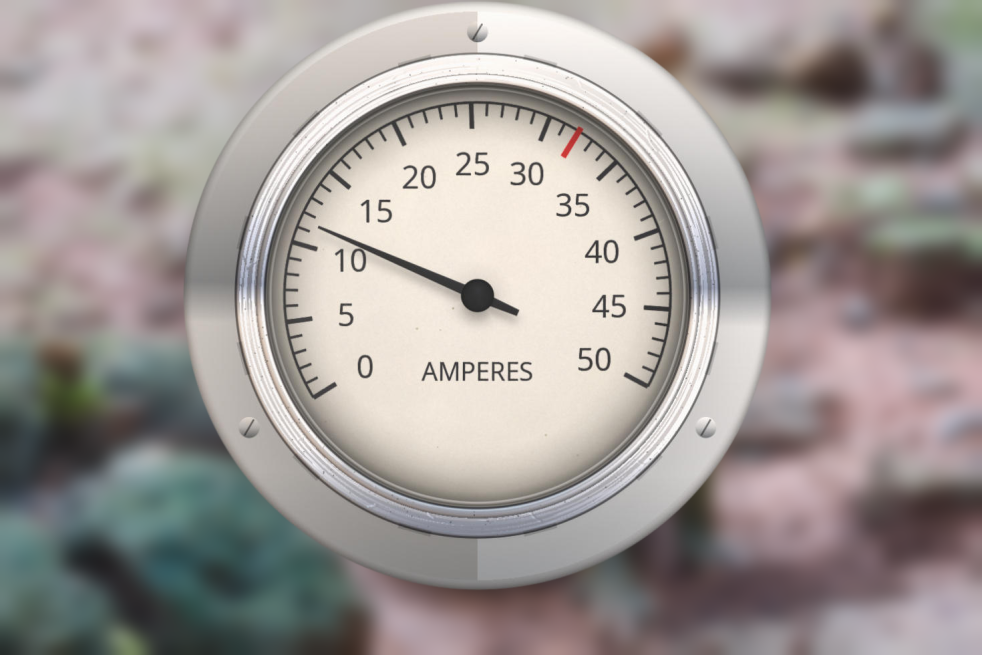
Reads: 11.5; A
